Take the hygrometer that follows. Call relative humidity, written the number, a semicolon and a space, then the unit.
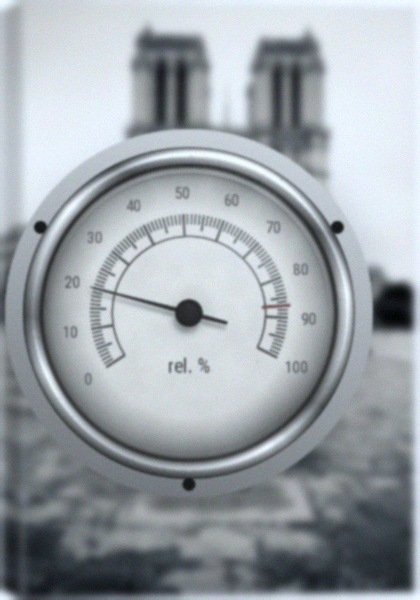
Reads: 20; %
